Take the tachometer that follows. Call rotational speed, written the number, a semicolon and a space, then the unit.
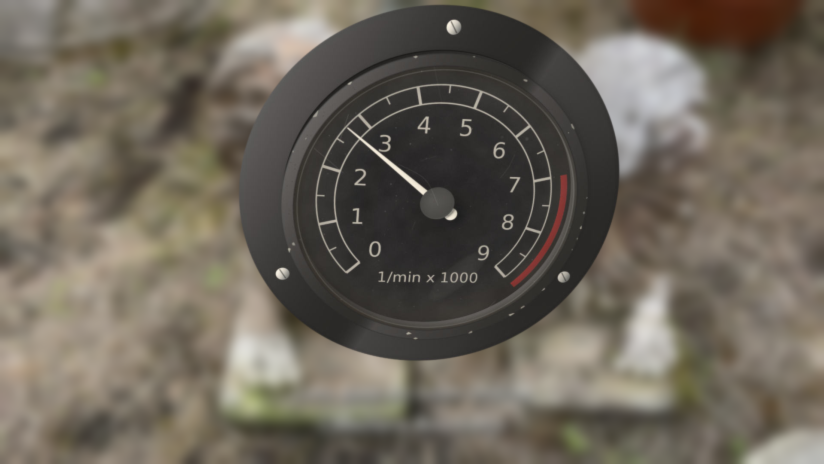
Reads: 2750; rpm
